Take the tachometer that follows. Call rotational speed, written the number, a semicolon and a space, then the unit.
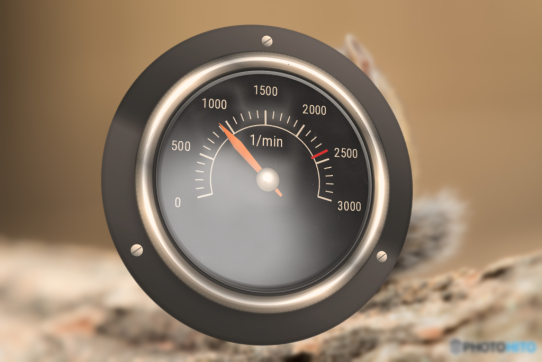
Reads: 900; rpm
